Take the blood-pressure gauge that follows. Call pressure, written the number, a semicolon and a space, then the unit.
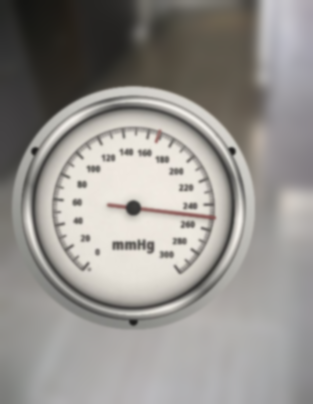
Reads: 250; mmHg
